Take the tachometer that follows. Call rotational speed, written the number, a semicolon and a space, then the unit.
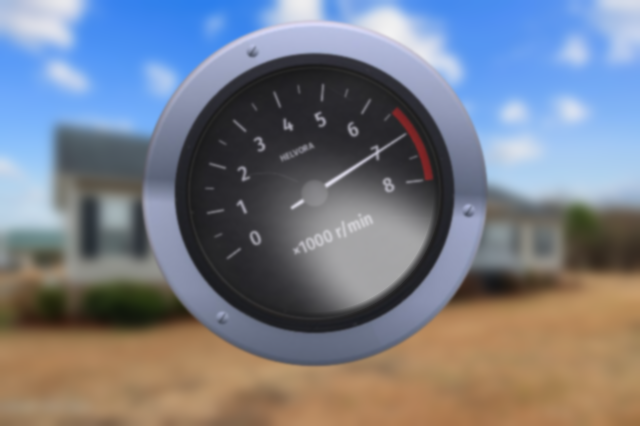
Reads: 7000; rpm
